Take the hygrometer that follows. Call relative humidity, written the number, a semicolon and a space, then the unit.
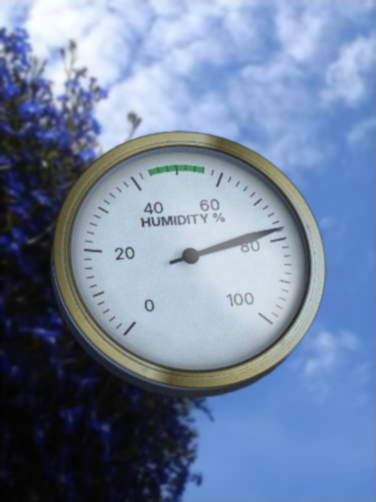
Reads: 78; %
